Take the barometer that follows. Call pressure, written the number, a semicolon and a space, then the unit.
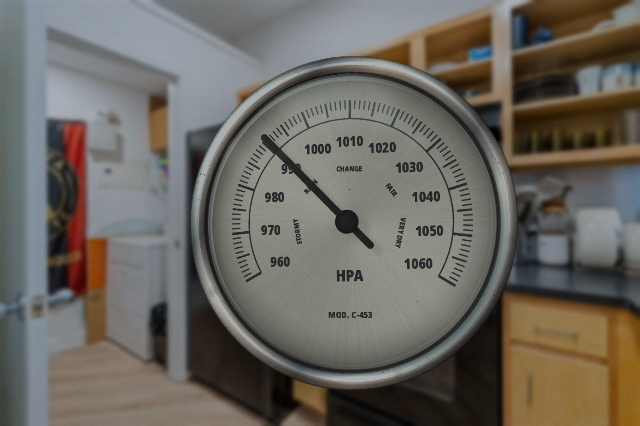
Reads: 991; hPa
